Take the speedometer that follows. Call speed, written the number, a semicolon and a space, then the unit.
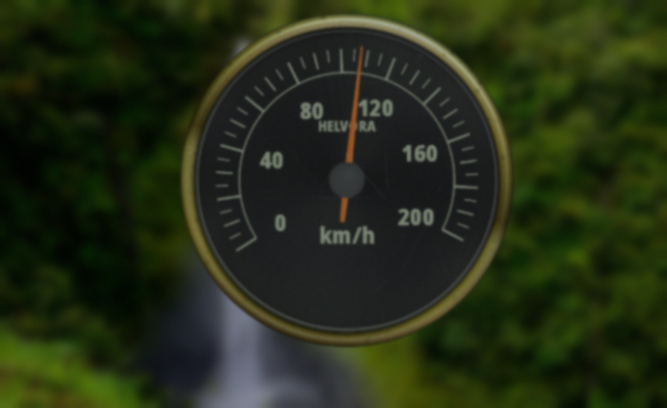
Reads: 107.5; km/h
